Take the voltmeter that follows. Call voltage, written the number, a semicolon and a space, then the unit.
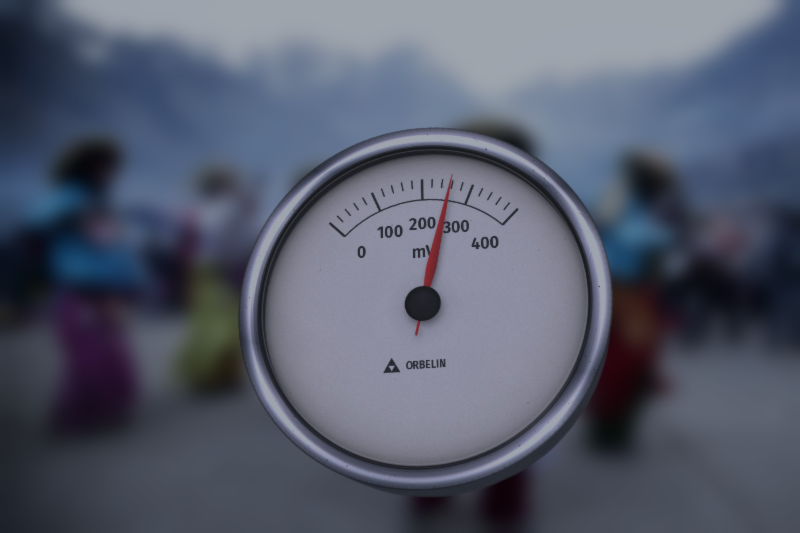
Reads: 260; mV
